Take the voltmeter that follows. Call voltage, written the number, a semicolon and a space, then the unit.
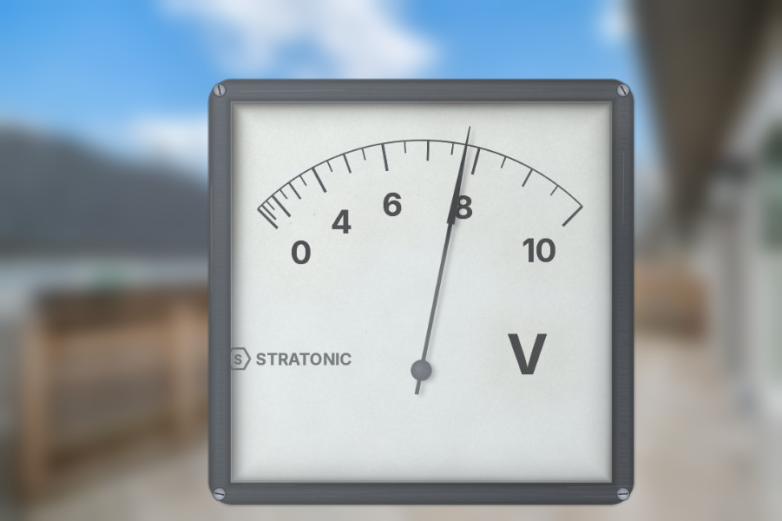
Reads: 7.75; V
